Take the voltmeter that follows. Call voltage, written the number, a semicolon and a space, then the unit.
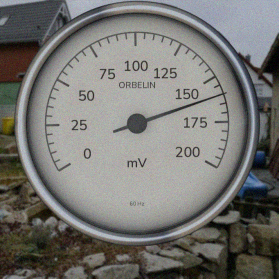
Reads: 160; mV
